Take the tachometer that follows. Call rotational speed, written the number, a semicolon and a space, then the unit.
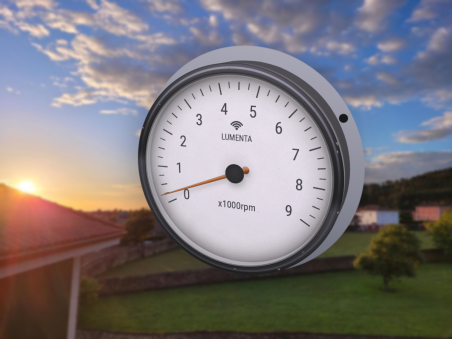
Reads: 250; rpm
